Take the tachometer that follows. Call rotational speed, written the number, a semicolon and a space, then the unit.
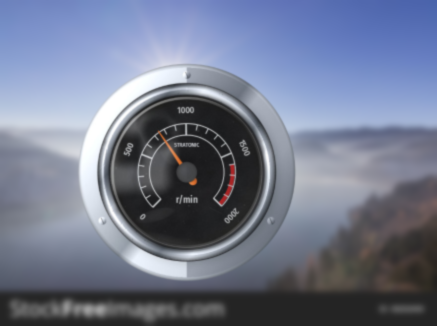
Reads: 750; rpm
